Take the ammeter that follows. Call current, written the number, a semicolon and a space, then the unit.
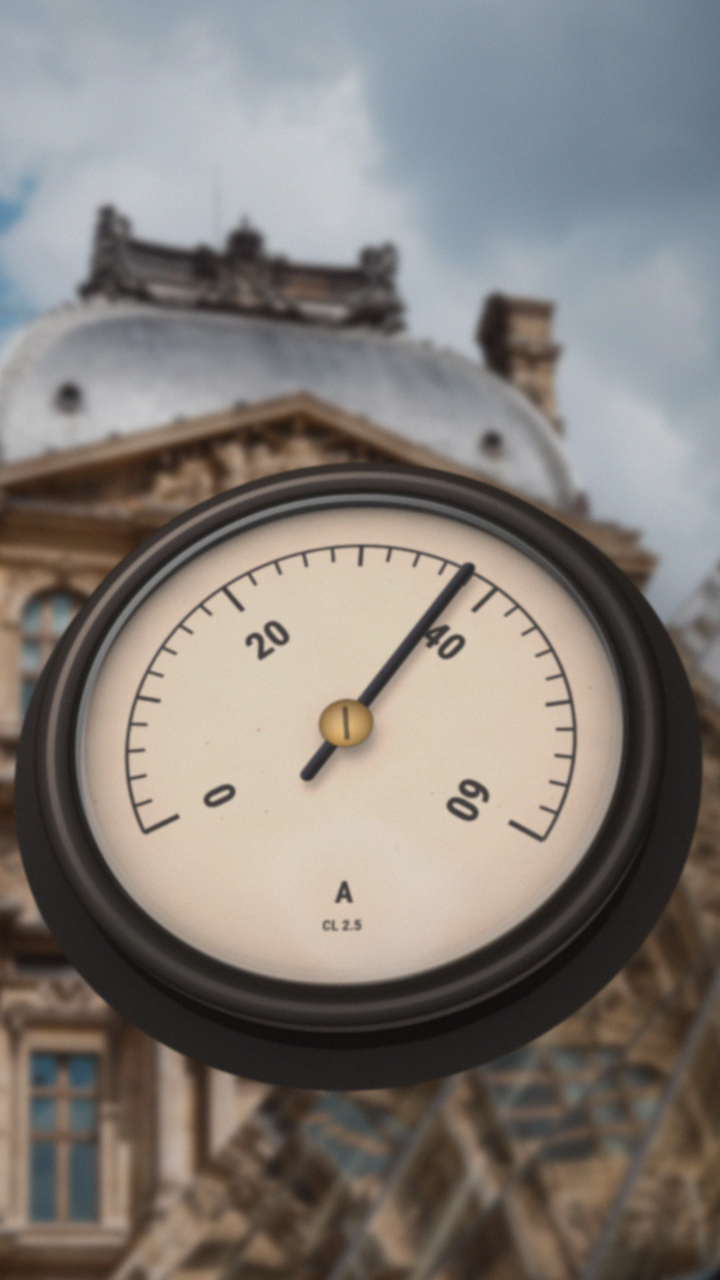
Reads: 38; A
